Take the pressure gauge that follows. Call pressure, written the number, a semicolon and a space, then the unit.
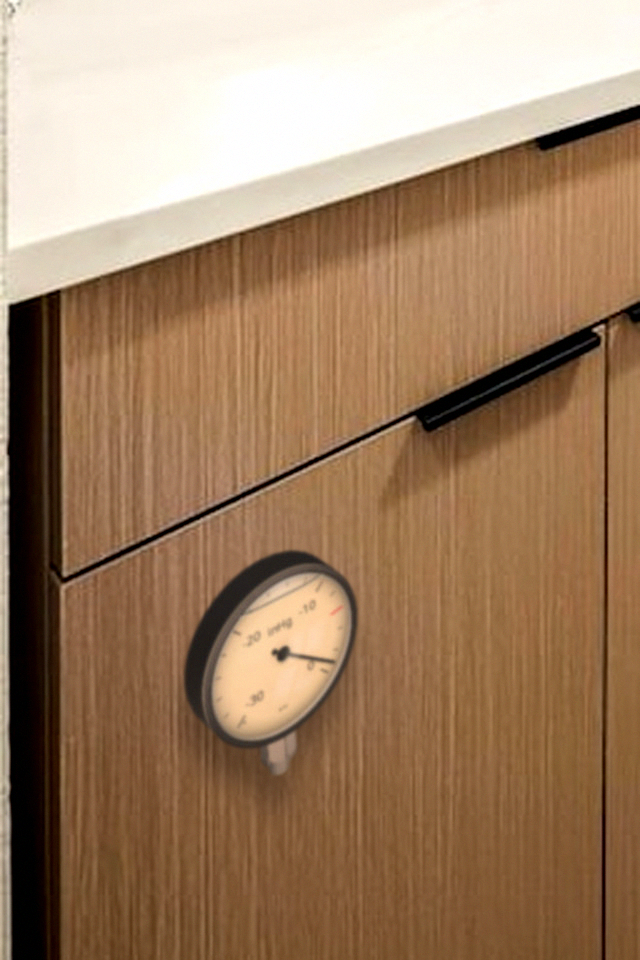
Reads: -1; inHg
